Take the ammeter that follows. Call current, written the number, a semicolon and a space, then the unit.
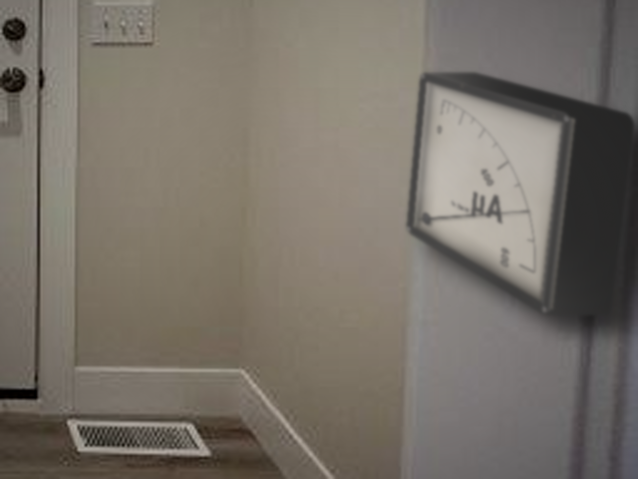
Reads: 500; µA
